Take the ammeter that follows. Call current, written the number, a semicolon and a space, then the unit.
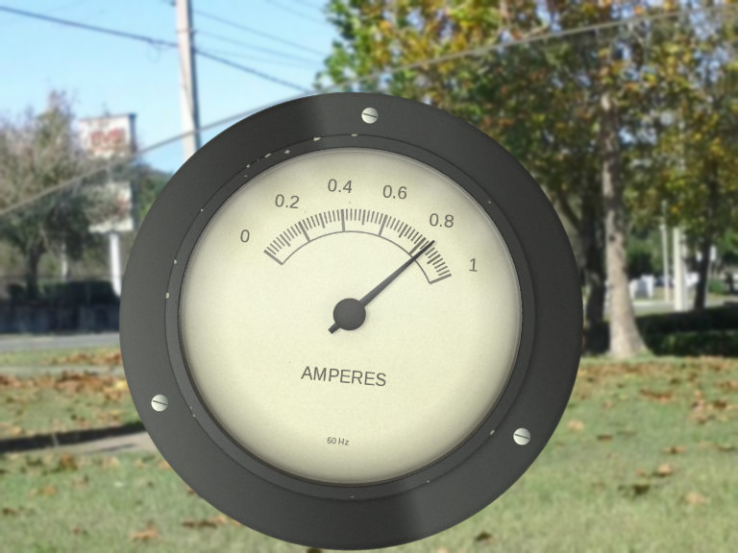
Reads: 0.84; A
